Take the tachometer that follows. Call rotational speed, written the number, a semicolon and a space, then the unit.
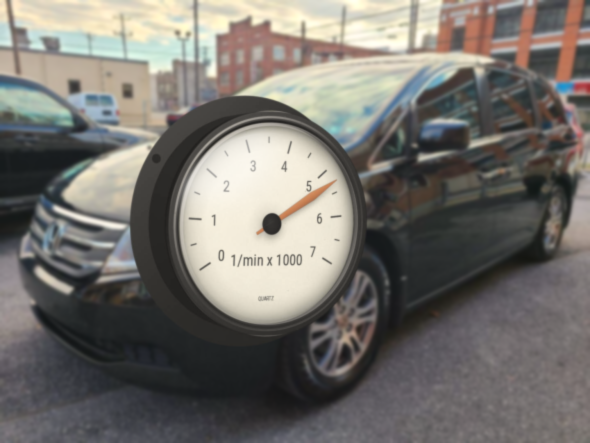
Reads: 5250; rpm
